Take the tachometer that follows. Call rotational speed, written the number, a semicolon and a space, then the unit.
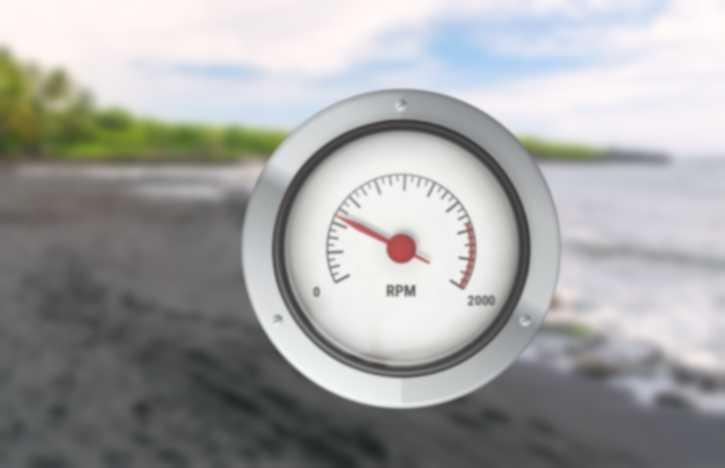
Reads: 450; rpm
